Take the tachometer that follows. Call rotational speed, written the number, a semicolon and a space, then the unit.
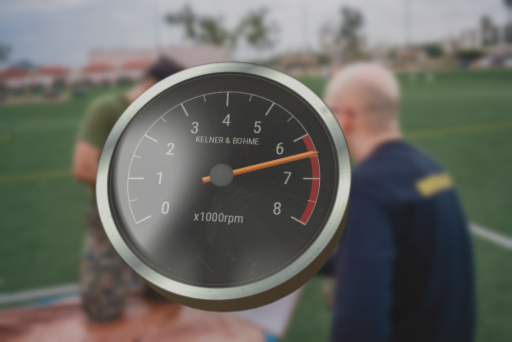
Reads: 6500; rpm
